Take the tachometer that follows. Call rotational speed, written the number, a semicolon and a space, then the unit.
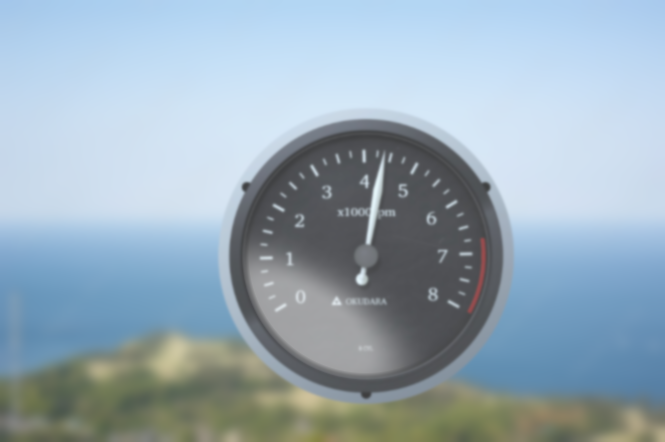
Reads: 4375; rpm
